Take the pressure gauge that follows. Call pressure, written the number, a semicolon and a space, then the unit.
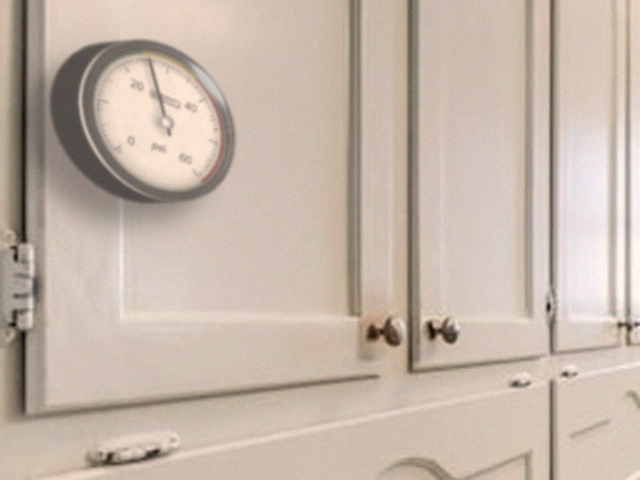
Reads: 25; psi
